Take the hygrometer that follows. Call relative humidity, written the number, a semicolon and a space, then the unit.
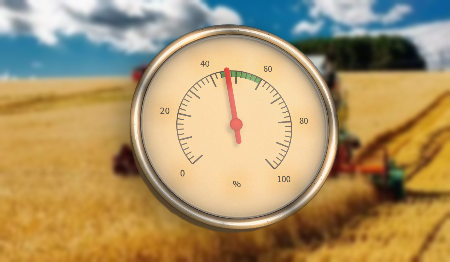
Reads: 46; %
